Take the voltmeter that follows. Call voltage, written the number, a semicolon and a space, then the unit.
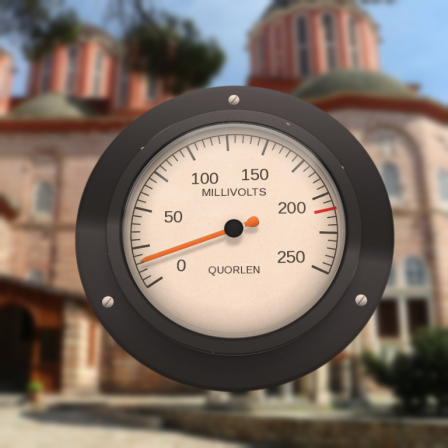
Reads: 15; mV
